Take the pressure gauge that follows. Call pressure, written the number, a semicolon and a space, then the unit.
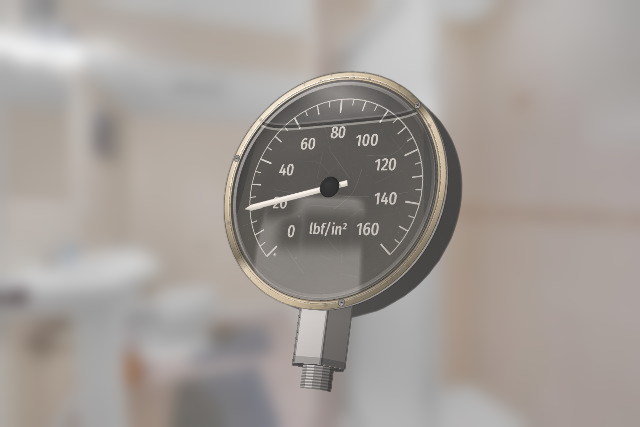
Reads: 20; psi
